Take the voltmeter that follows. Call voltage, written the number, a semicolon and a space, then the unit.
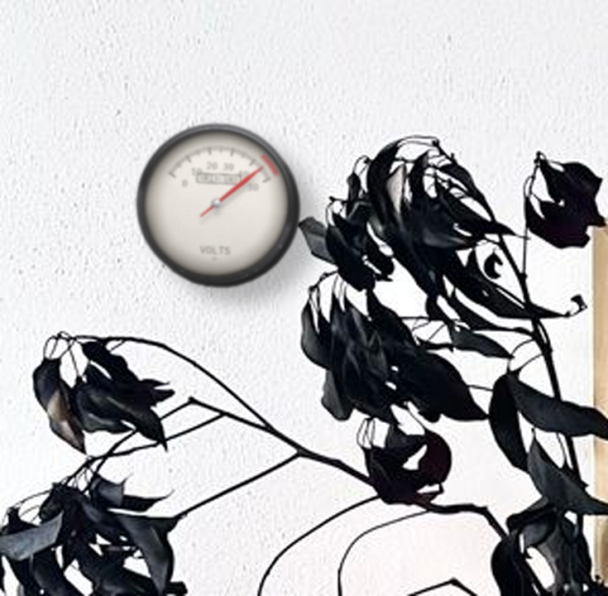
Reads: 45; V
